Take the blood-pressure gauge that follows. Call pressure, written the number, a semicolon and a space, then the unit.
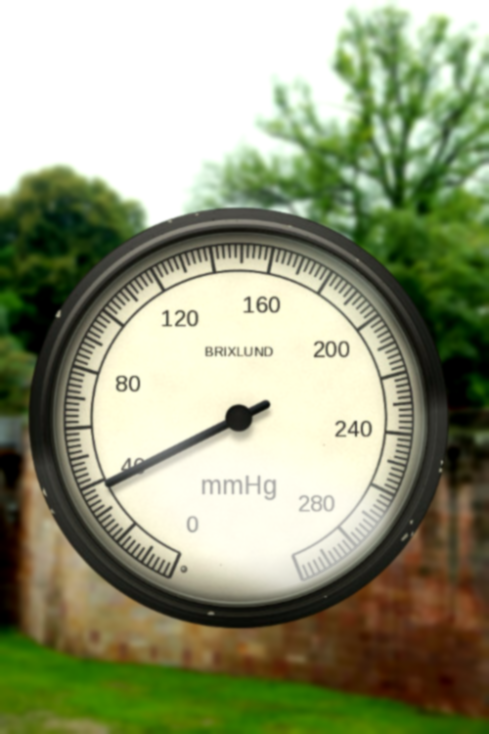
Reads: 38; mmHg
